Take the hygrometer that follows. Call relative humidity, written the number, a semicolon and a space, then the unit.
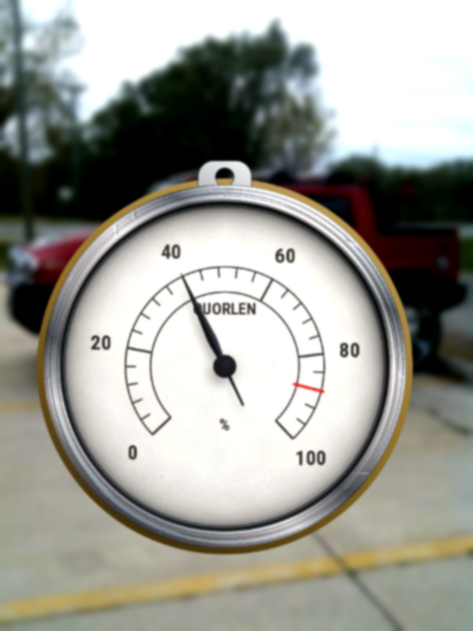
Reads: 40; %
